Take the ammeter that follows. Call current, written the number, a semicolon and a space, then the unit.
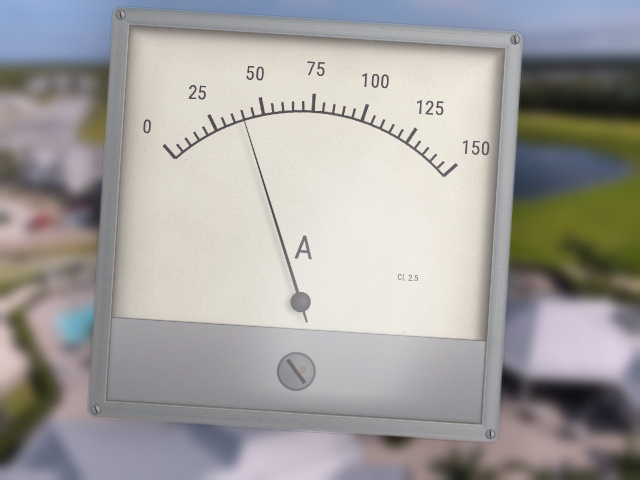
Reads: 40; A
